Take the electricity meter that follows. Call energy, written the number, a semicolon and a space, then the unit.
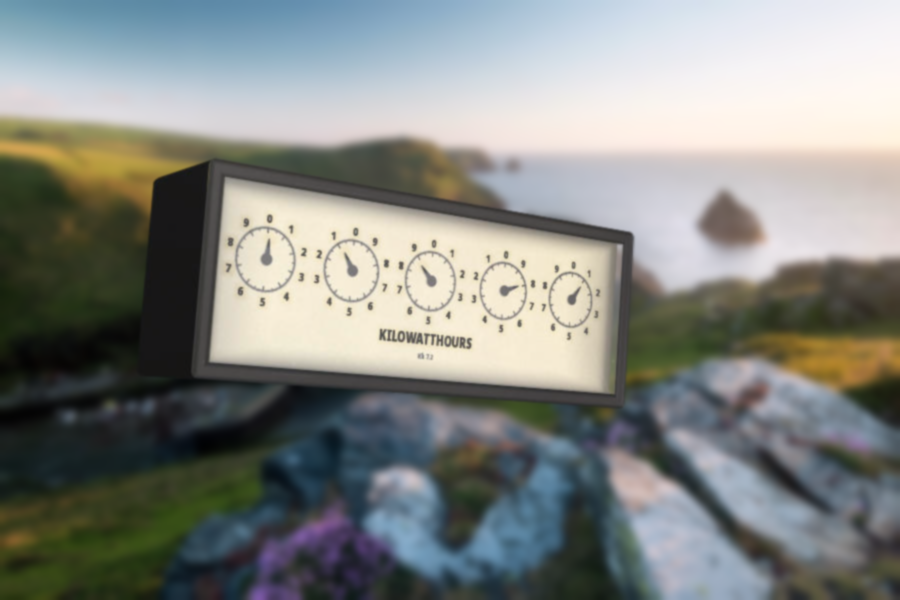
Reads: 881; kWh
